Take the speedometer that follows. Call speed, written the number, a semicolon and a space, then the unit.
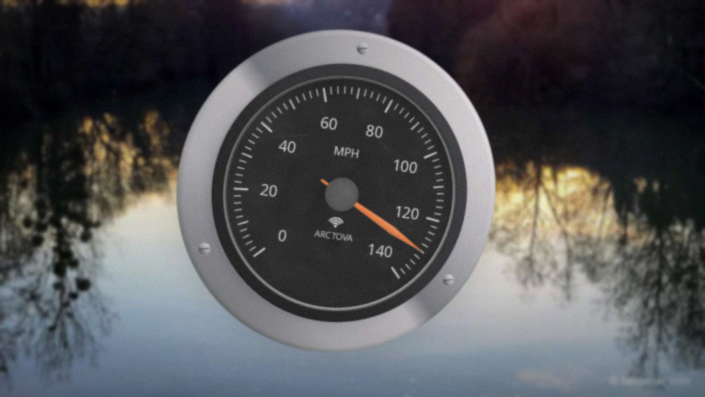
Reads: 130; mph
